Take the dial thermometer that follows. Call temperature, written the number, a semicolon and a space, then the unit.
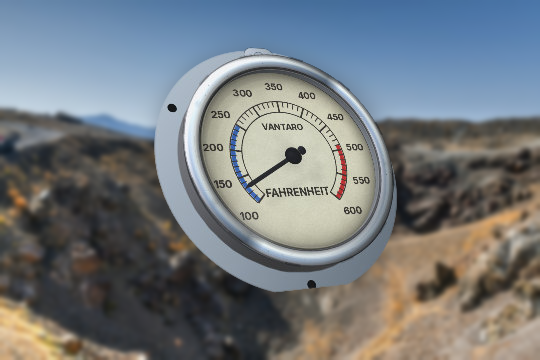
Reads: 130; °F
